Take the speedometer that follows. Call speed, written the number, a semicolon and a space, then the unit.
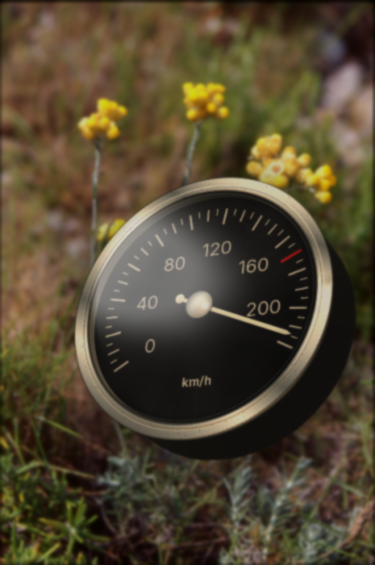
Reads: 215; km/h
